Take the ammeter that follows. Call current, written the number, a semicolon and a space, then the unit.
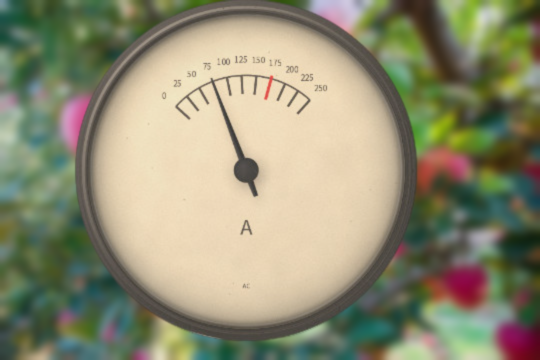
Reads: 75; A
